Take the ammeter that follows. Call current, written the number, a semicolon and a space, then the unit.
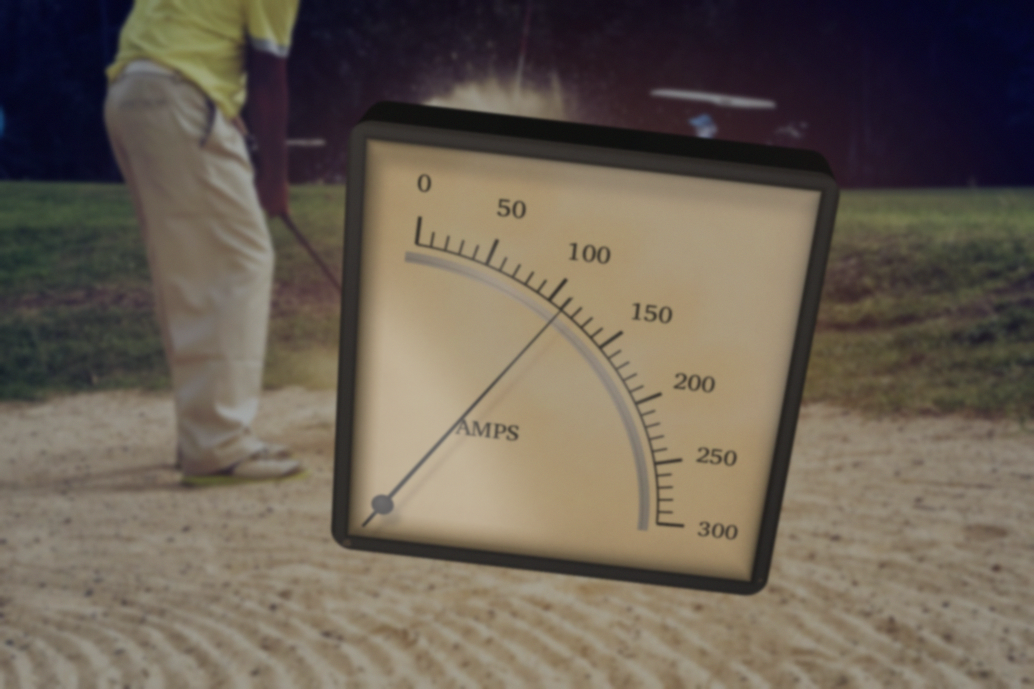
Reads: 110; A
